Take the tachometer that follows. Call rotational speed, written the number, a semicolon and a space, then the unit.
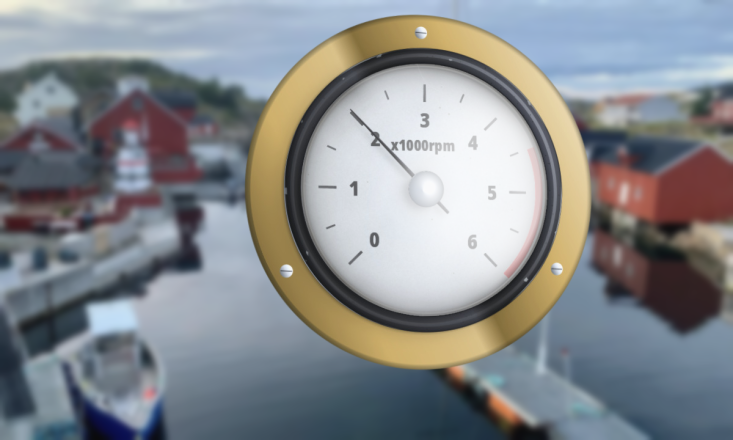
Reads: 2000; rpm
